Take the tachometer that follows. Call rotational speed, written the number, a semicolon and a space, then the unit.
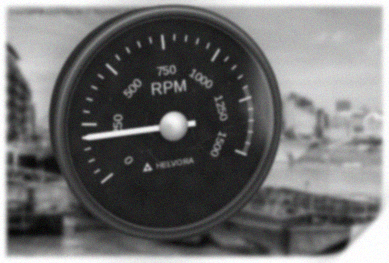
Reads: 200; rpm
